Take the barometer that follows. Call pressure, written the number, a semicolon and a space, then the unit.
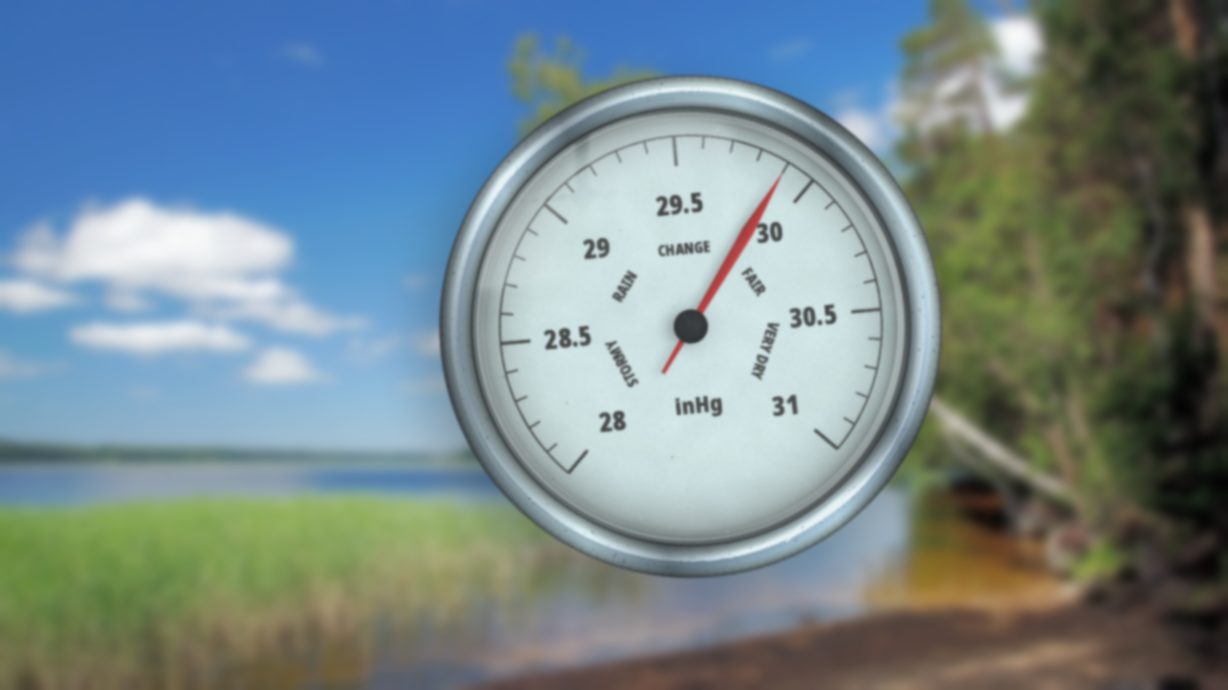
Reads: 29.9; inHg
